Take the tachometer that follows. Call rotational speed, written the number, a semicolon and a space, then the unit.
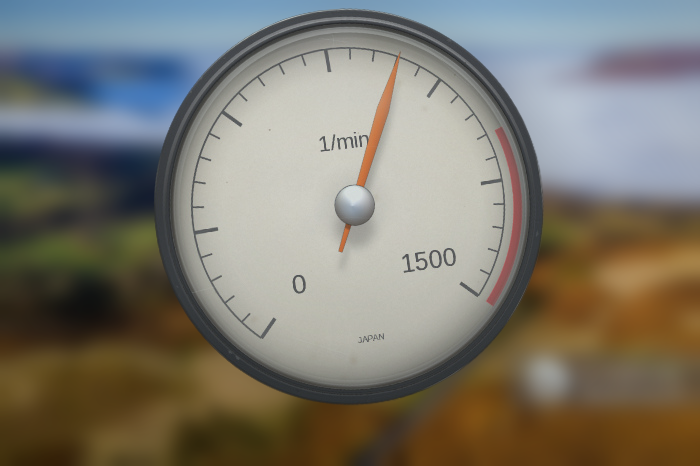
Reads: 900; rpm
